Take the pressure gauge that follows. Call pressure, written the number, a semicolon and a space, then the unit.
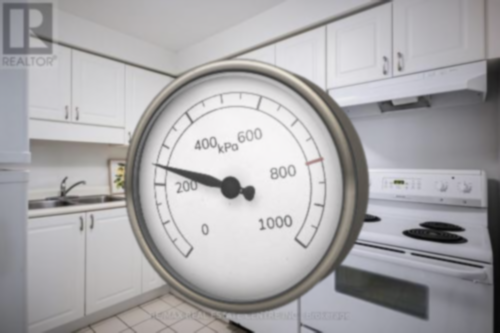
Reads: 250; kPa
